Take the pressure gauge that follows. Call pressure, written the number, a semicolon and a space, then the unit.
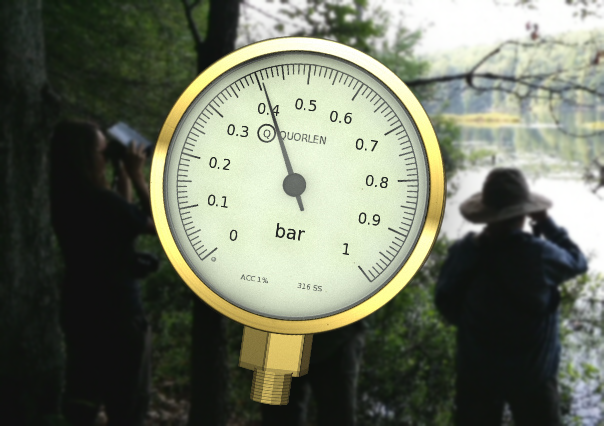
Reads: 0.41; bar
